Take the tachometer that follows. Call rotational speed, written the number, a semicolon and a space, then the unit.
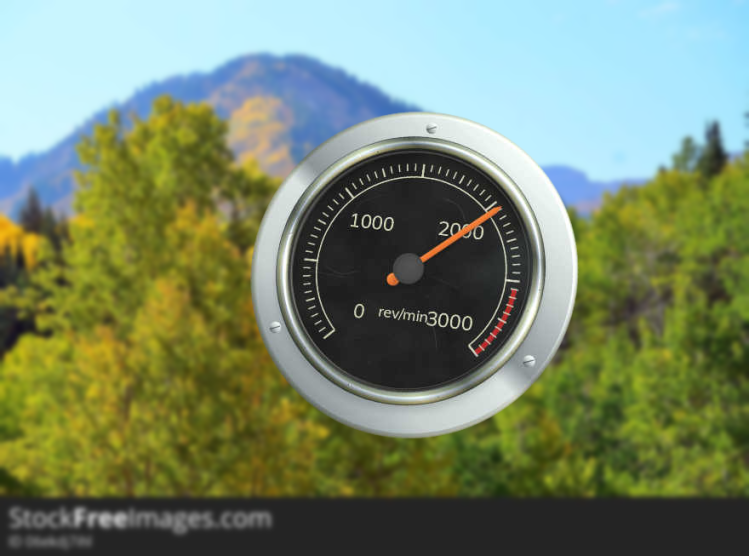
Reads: 2050; rpm
